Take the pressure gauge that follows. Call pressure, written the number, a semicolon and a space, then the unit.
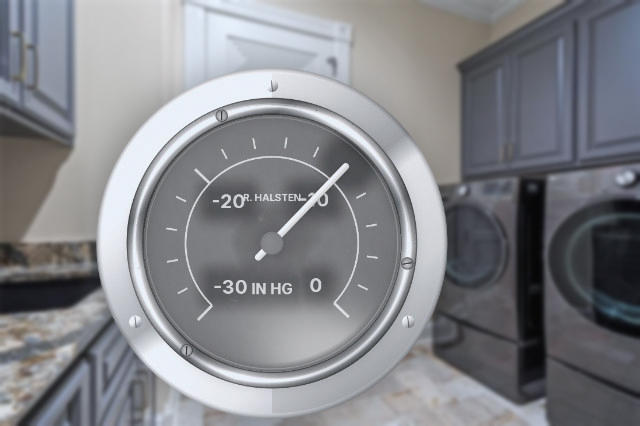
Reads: -10; inHg
